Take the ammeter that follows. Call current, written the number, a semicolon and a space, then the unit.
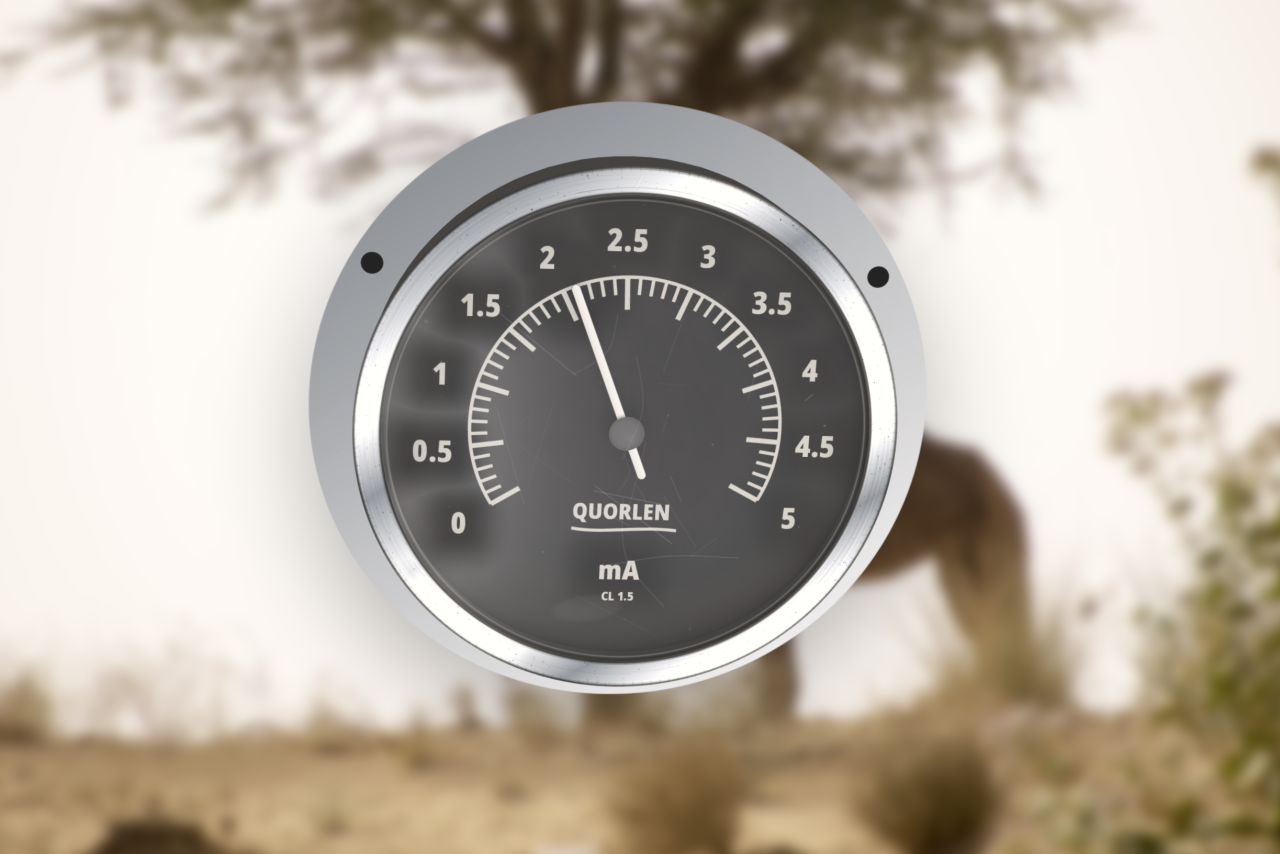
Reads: 2.1; mA
